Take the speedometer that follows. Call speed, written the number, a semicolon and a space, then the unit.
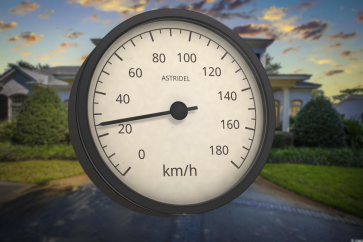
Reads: 25; km/h
